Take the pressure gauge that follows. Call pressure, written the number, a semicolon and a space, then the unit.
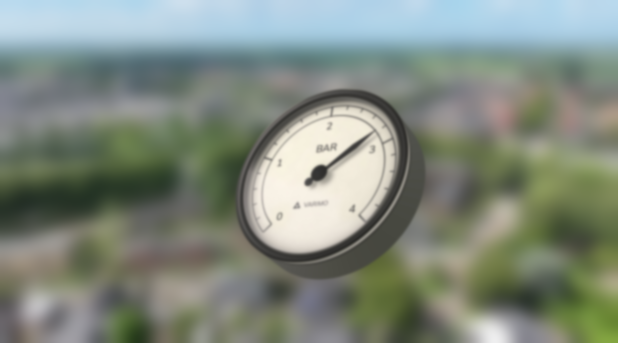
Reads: 2.8; bar
